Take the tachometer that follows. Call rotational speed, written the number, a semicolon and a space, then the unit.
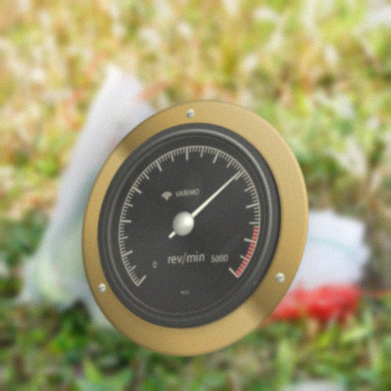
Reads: 3500; rpm
